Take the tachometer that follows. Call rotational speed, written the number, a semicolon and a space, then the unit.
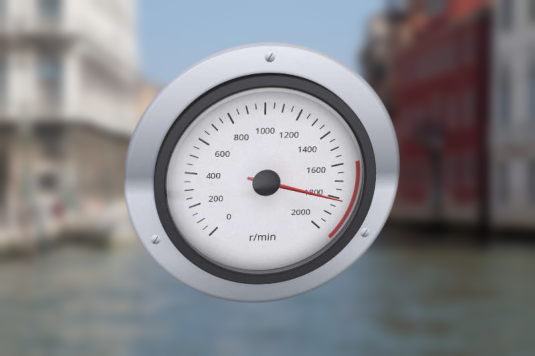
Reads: 1800; rpm
